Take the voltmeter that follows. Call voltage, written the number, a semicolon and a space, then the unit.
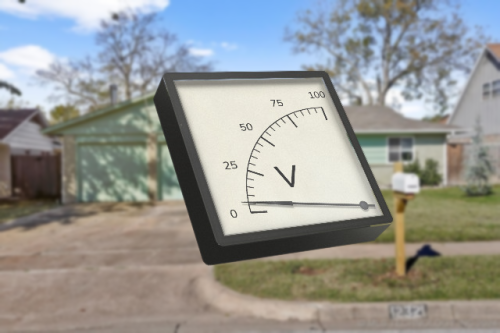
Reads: 5; V
